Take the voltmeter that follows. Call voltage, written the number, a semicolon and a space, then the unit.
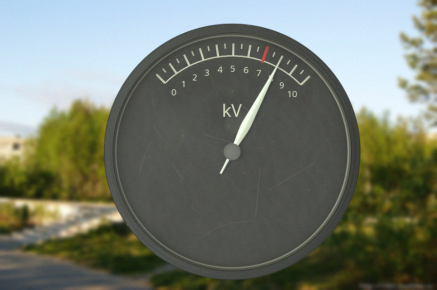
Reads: 8; kV
